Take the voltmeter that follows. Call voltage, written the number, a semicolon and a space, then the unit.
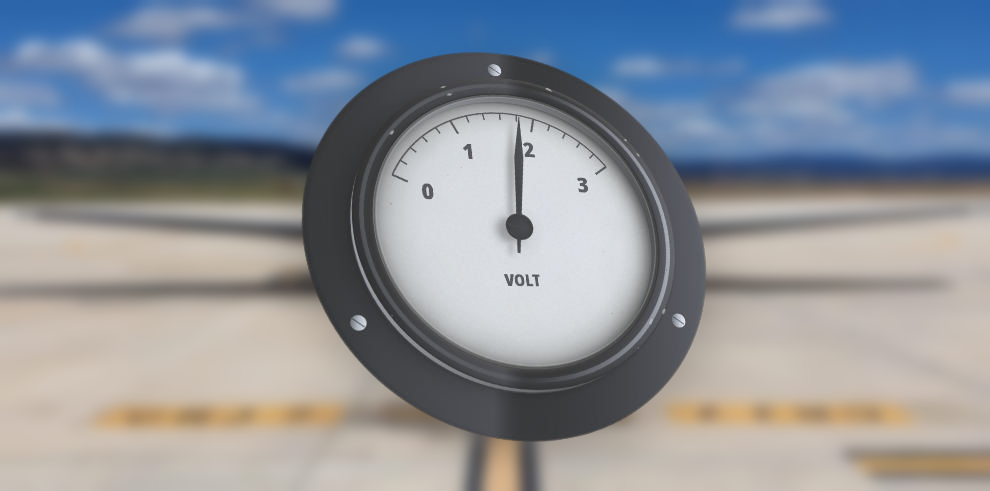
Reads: 1.8; V
